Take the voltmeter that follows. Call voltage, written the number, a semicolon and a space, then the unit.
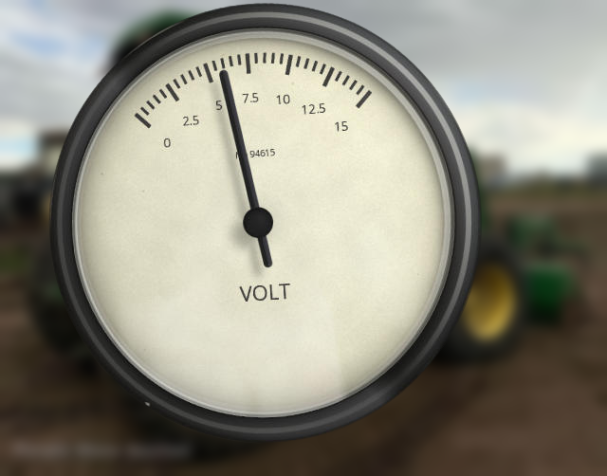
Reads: 6; V
